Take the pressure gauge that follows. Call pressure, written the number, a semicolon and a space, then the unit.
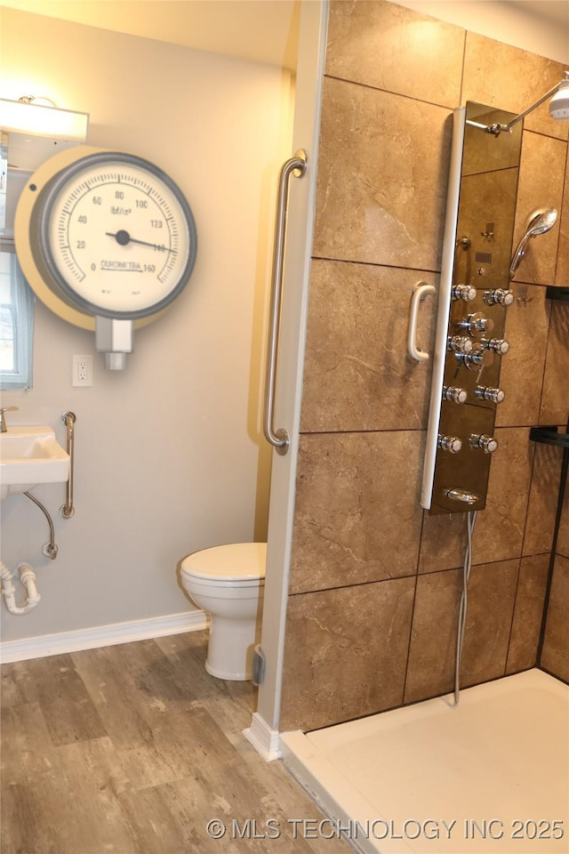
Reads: 140; psi
